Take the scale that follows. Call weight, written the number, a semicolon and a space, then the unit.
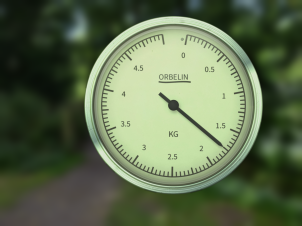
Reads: 1.75; kg
